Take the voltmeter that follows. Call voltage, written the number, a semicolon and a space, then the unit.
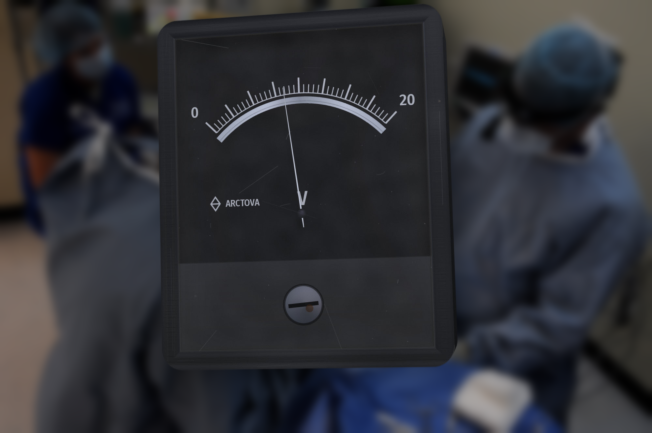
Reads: 8.5; V
